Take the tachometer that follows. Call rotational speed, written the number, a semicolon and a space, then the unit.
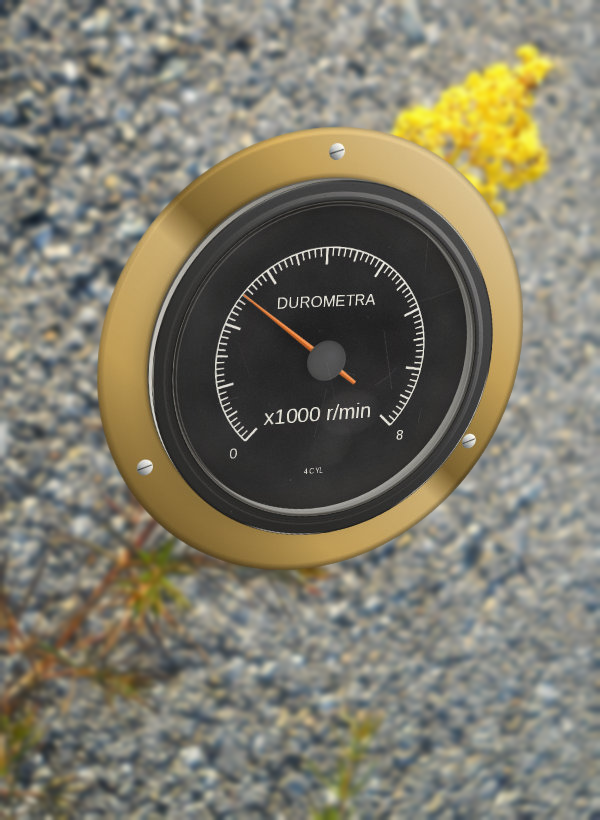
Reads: 2500; rpm
